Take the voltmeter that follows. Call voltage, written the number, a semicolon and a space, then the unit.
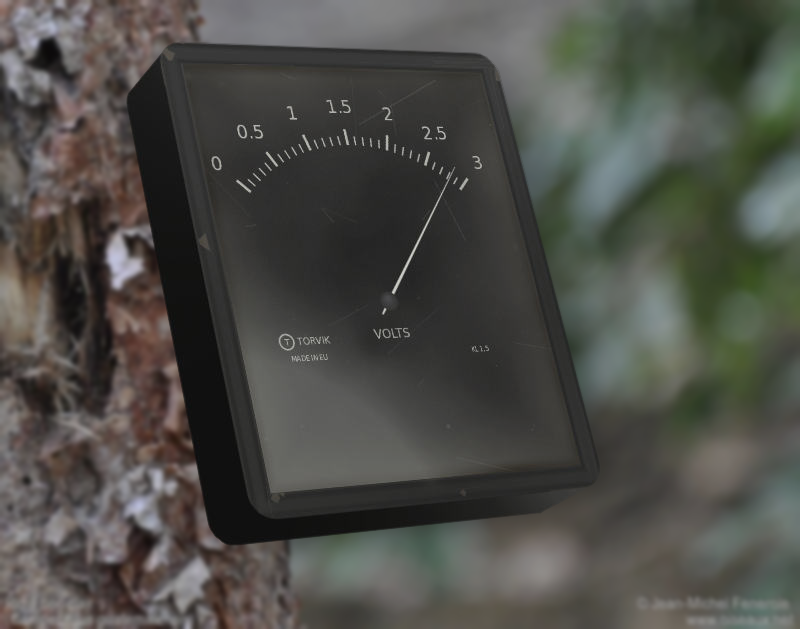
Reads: 2.8; V
